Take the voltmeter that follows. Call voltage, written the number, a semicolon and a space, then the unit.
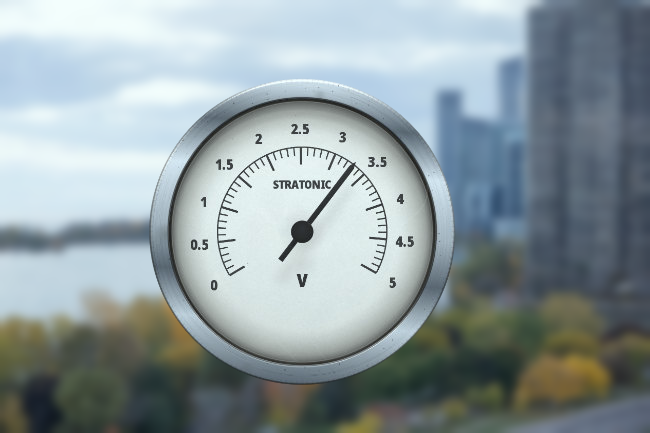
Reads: 3.3; V
